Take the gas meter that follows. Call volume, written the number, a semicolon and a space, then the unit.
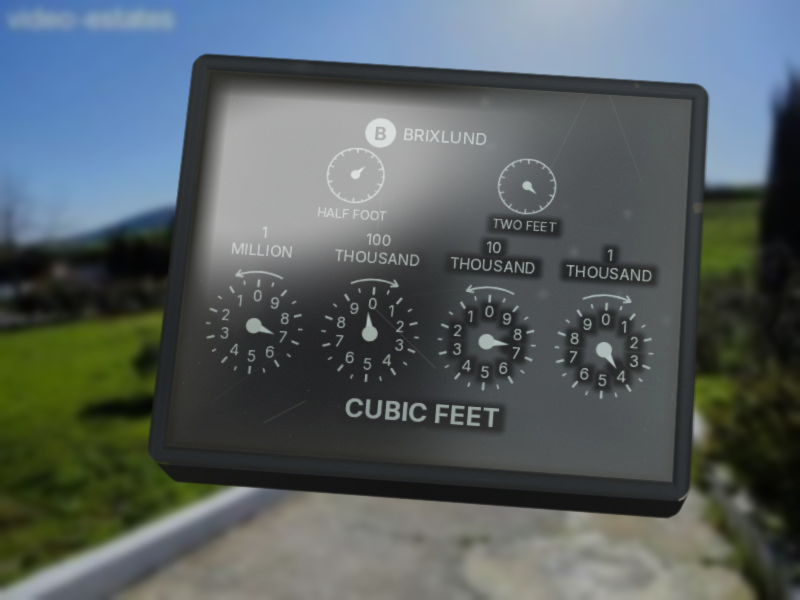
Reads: 697400; ft³
